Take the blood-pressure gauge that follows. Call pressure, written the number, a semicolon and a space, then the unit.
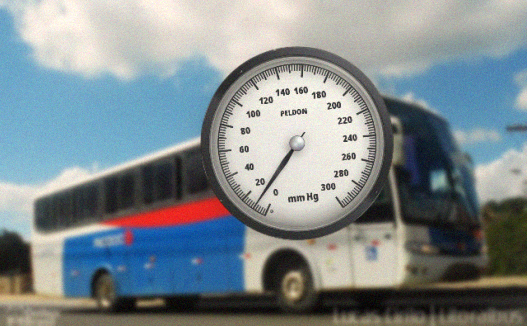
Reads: 10; mmHg
